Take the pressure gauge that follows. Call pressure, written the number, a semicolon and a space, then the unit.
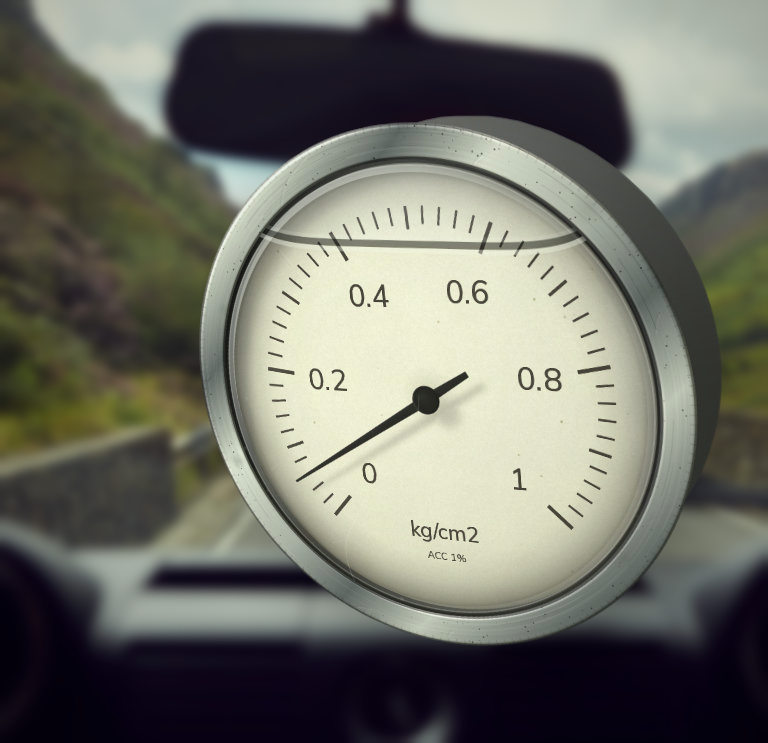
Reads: 0.06; kg/cm²
